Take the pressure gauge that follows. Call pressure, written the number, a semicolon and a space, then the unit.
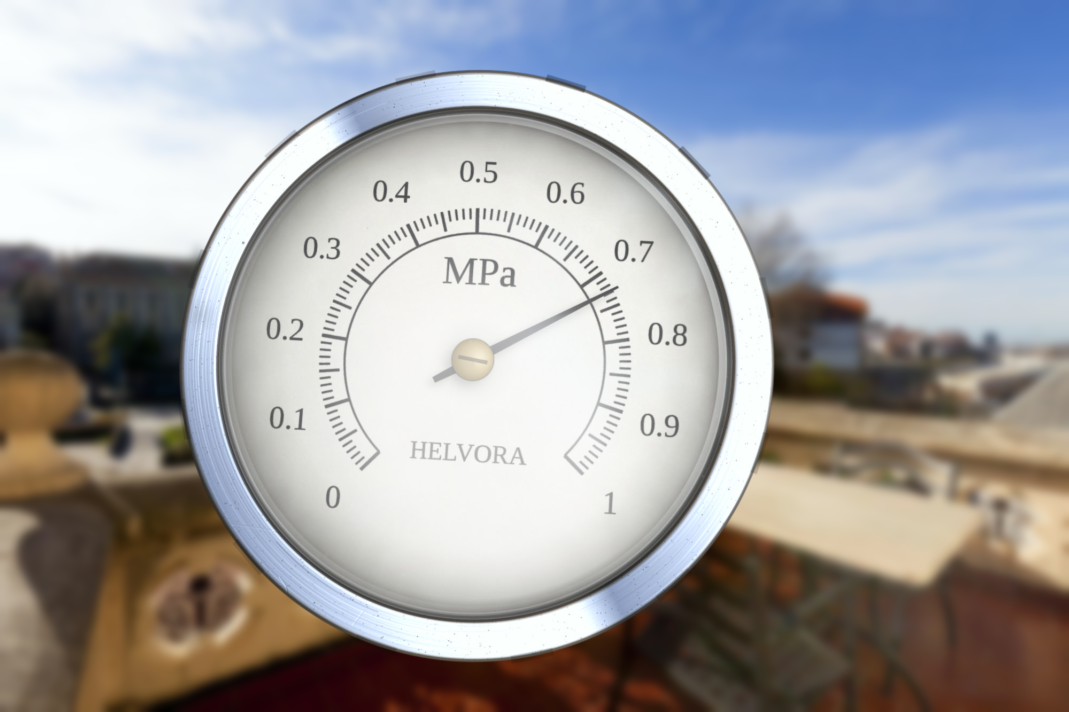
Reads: 0.73; MPa
